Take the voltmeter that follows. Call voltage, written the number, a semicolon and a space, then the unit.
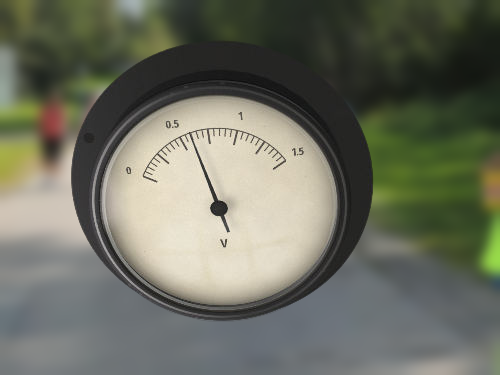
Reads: 0.6; V
